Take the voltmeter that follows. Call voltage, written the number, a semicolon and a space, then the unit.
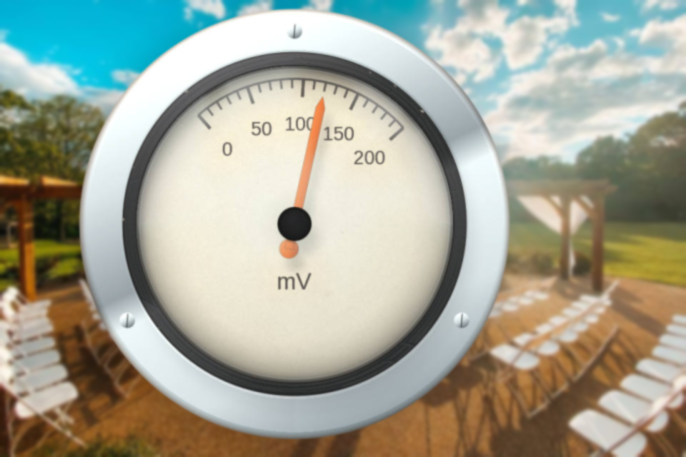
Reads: 120; mV
